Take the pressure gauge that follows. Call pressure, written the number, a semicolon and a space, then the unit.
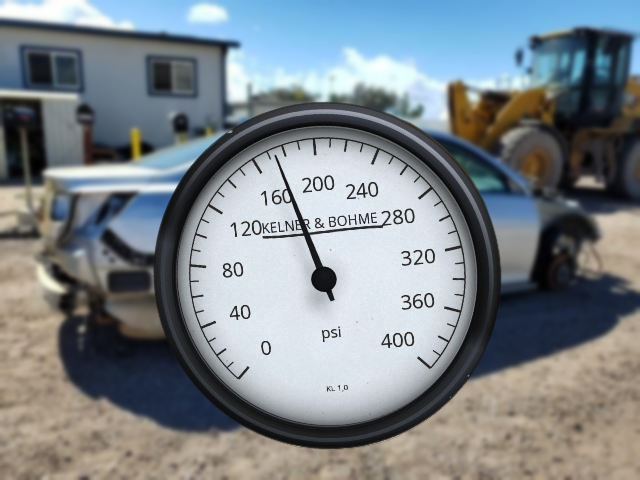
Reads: 175; psi
